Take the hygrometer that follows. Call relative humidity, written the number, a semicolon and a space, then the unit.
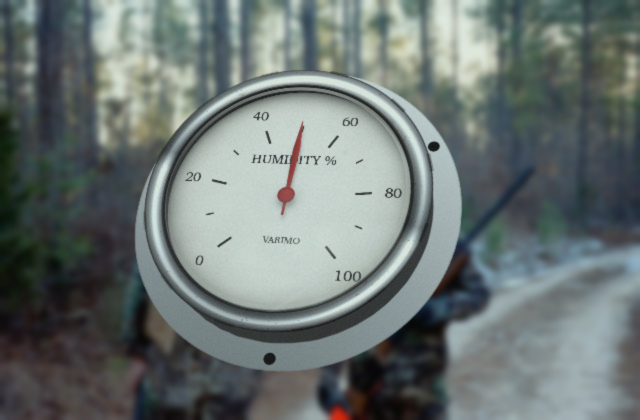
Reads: 50; %
